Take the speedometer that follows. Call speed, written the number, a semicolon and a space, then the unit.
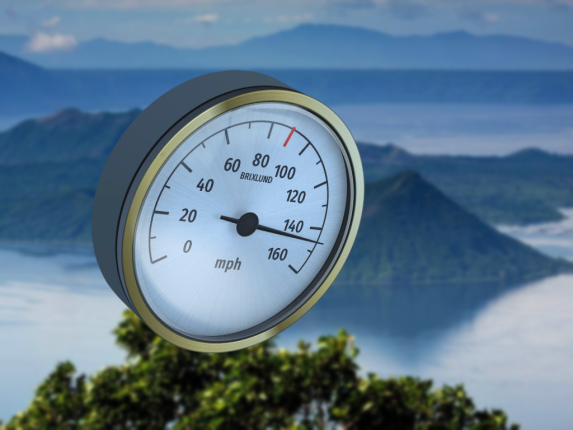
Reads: 145; mph
